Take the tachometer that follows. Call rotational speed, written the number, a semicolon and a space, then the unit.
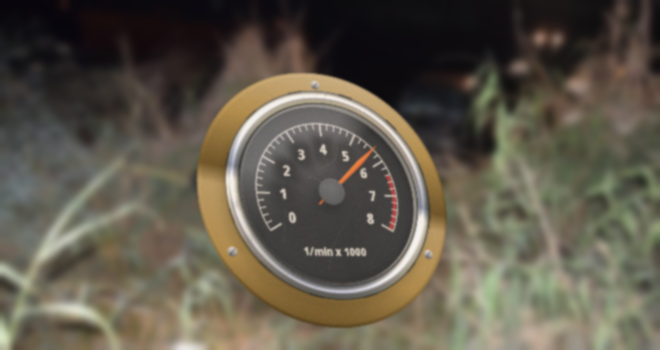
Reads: 5600; rpm
